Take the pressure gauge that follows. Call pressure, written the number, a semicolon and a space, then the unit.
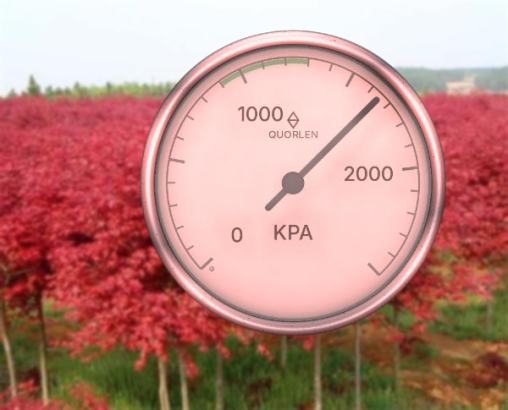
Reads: 1650; kPa
